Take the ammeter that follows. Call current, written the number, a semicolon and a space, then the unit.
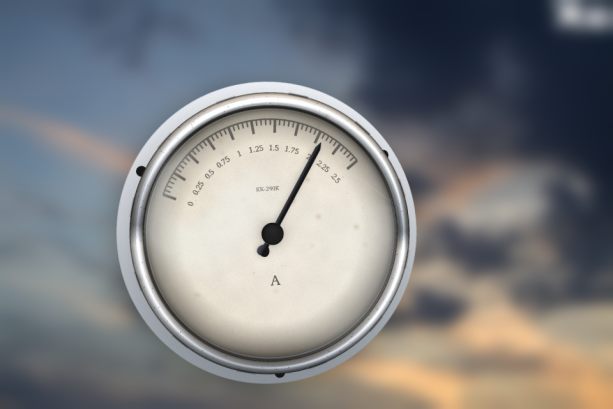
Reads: 2.05; A
